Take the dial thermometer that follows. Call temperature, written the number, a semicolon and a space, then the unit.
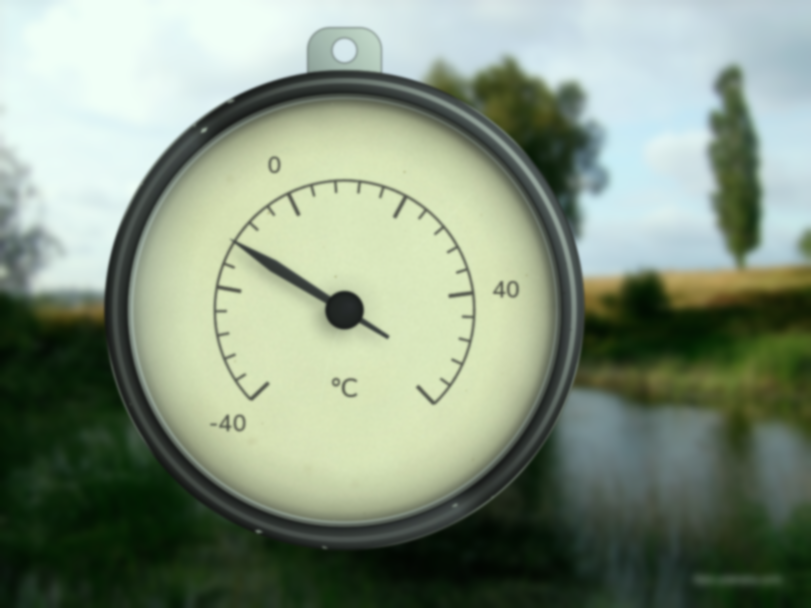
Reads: -12; °C
